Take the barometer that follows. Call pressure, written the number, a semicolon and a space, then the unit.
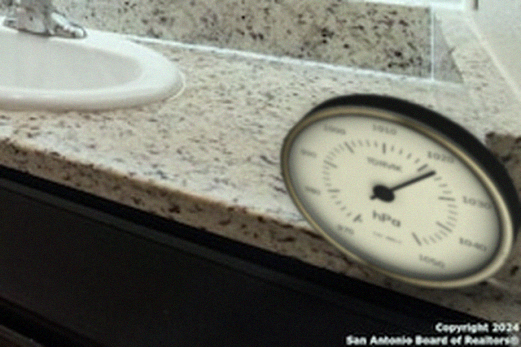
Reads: 1022; hPa
